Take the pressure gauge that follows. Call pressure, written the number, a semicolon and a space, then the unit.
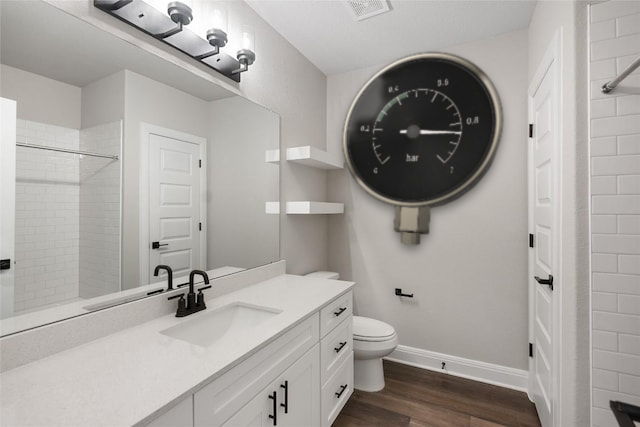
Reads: 0.85; bar
